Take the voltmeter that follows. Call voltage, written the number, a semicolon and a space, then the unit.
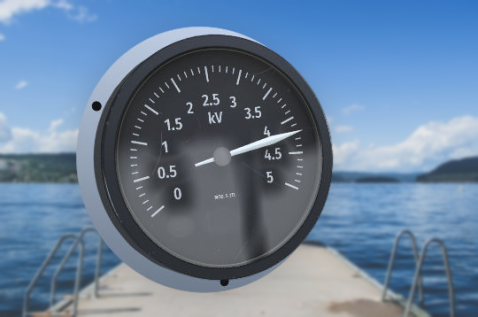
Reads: 4.2; kV
